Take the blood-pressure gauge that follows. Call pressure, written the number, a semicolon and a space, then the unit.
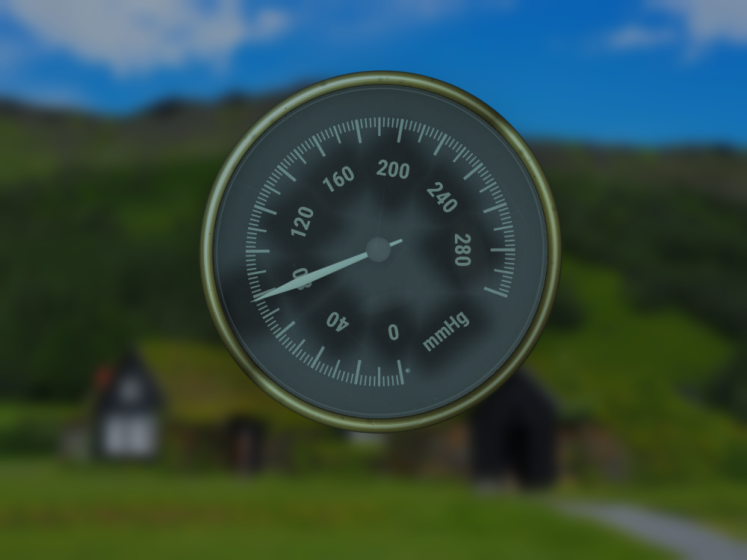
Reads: 78; mmHg
